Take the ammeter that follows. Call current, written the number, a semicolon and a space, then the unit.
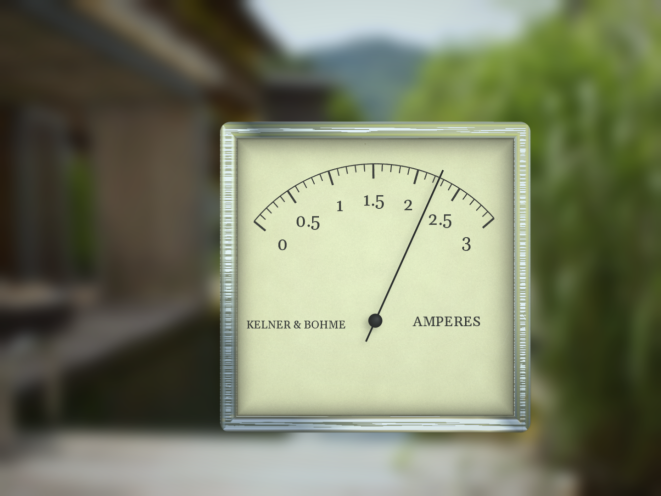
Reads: 2.25; A
